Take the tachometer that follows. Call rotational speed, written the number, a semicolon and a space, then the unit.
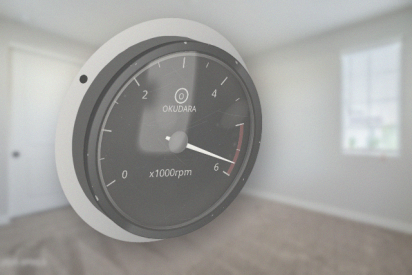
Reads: 5750; rpm
